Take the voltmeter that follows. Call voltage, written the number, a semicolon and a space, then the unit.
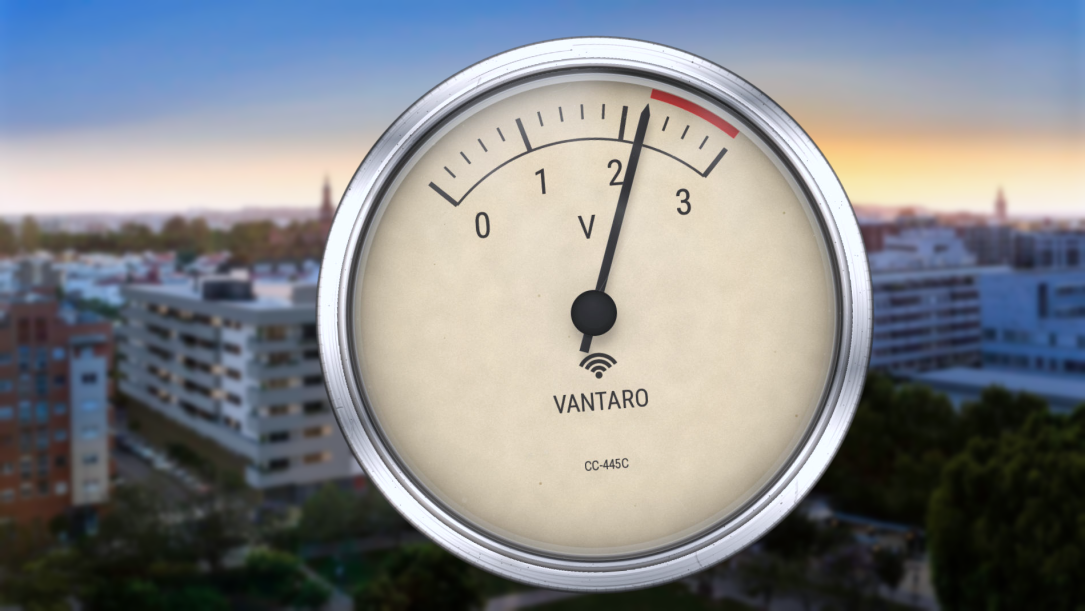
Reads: 2.2; V
